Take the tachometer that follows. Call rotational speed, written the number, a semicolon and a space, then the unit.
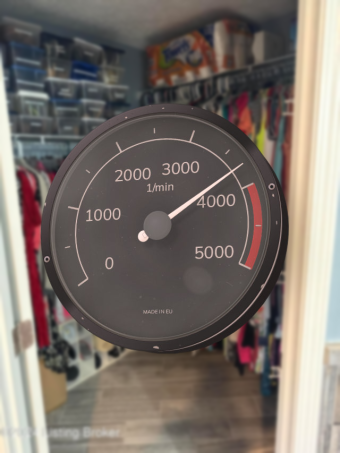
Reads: 3750; rpm
